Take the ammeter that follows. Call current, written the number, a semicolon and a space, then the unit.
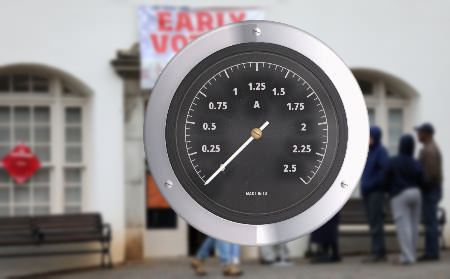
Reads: 0; A
